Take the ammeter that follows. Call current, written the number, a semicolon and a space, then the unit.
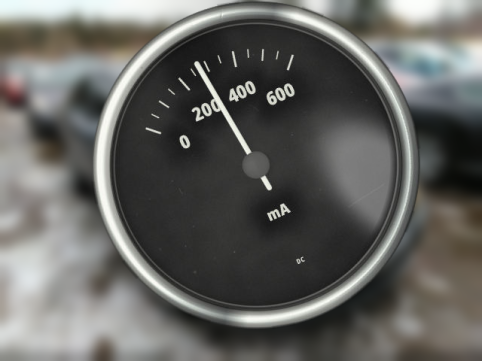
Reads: 275; mA
